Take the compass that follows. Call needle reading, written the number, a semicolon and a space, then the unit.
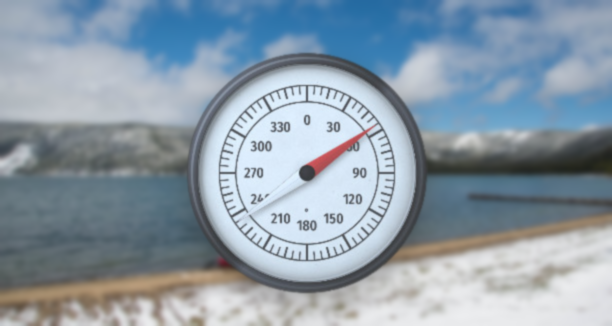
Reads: 55; °
